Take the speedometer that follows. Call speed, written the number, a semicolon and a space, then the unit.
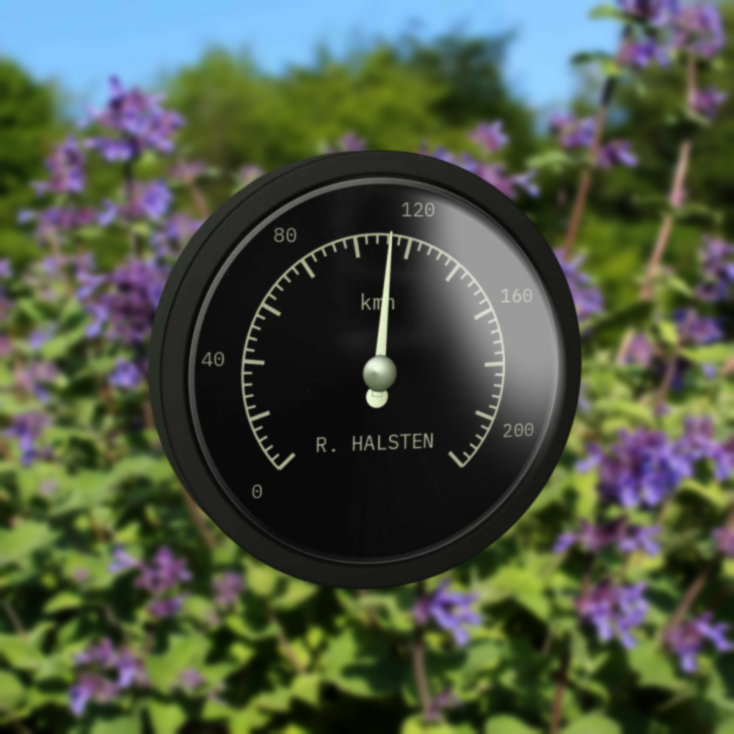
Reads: 112; km/h
